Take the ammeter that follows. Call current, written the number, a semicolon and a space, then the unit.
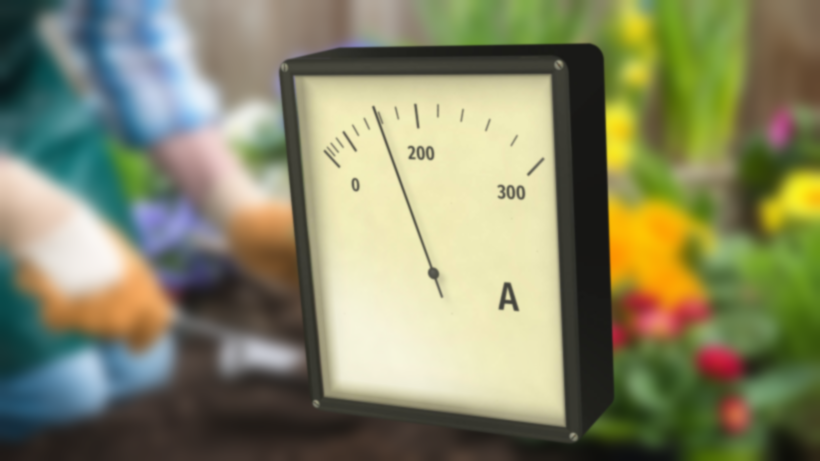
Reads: 160; A
